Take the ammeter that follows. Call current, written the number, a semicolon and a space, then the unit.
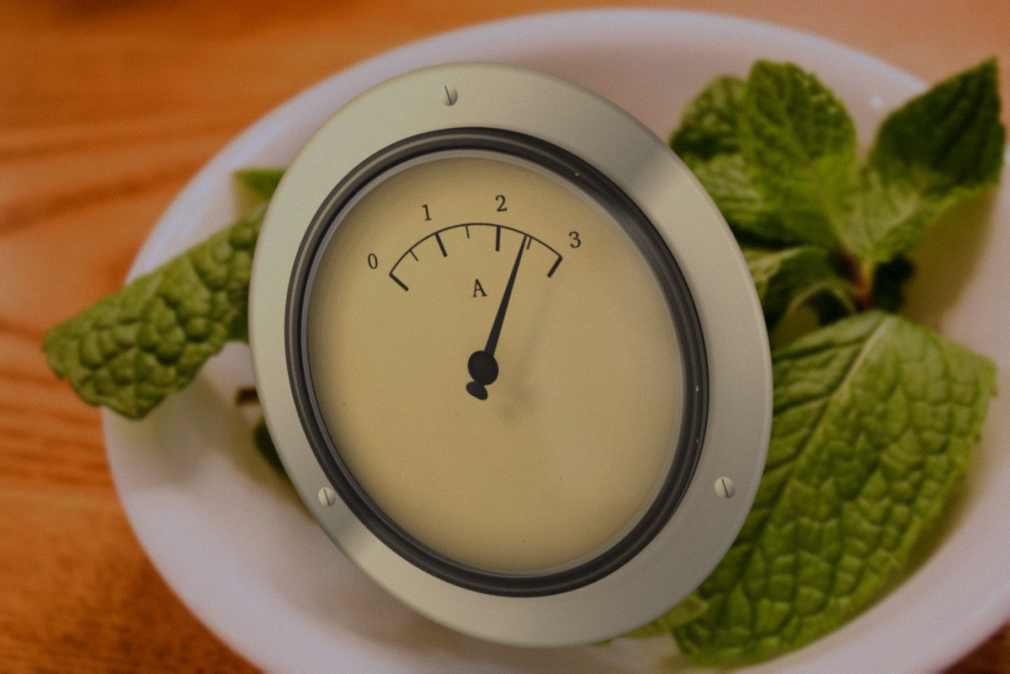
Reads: 2.5; A
